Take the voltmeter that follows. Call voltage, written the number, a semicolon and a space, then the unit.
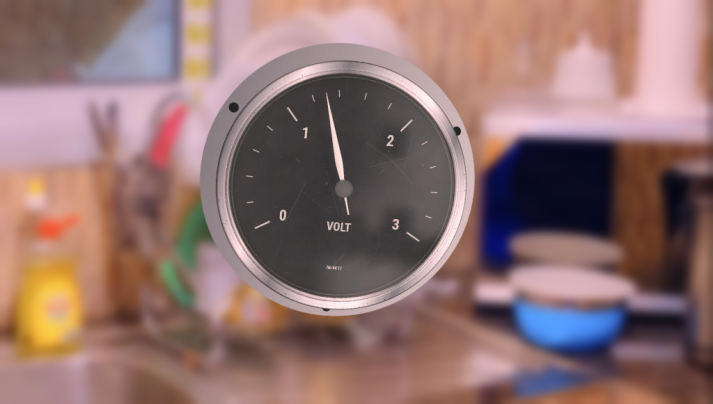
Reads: 1.3; V
